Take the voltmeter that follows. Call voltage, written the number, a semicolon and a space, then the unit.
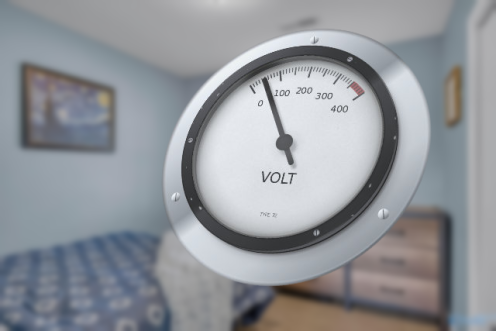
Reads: 50; V
